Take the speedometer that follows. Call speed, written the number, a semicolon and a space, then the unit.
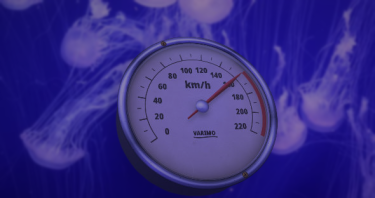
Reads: 160; km/h
